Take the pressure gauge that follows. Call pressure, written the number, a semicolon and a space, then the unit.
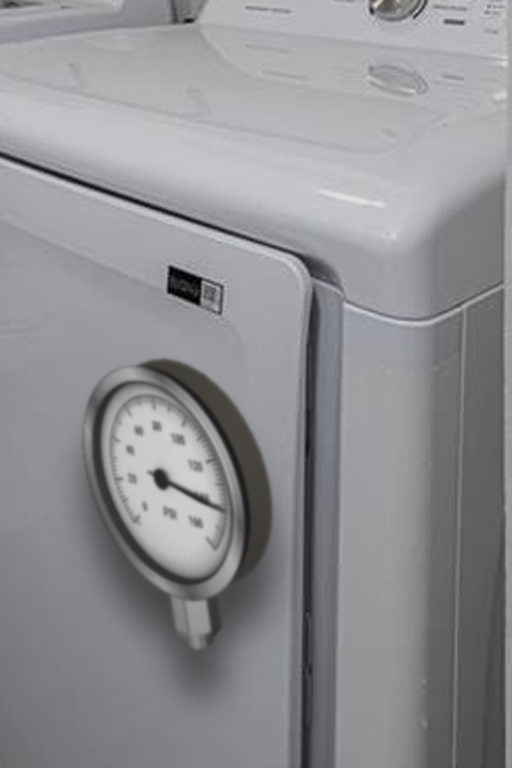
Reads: 140; psi
